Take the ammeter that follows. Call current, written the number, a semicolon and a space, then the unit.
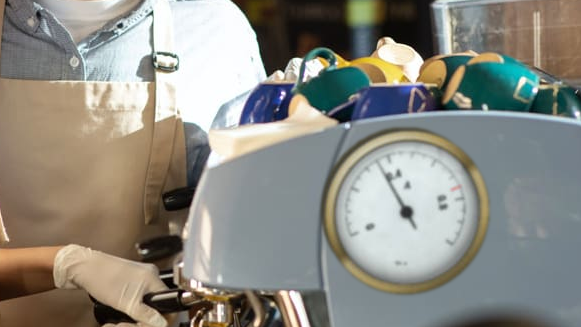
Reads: 0.35; A
